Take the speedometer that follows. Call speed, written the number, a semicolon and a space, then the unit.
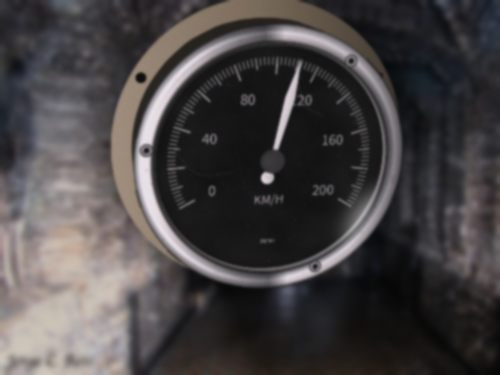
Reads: 110; km/h
